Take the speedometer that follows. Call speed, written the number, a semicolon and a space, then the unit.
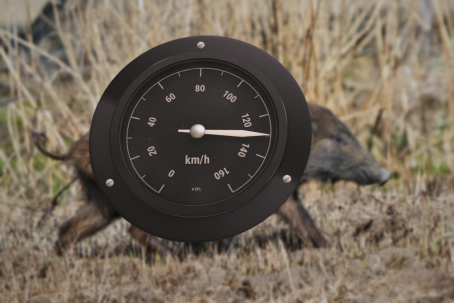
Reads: 130; km/h
